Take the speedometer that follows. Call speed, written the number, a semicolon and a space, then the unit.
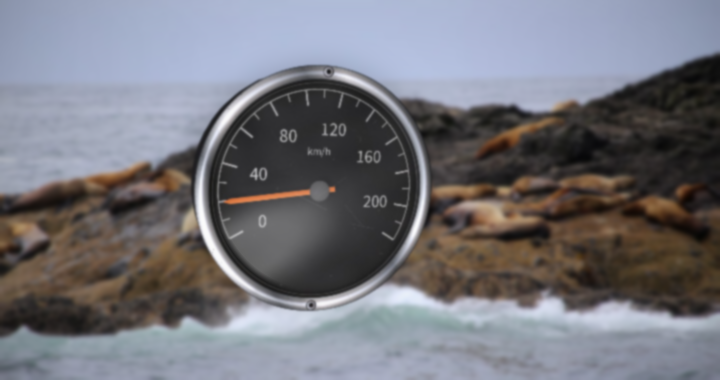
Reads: 20; km/h
